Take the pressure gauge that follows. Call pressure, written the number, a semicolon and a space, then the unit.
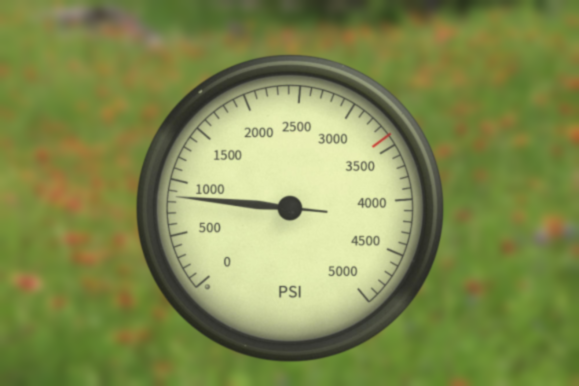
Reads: 850; psi
